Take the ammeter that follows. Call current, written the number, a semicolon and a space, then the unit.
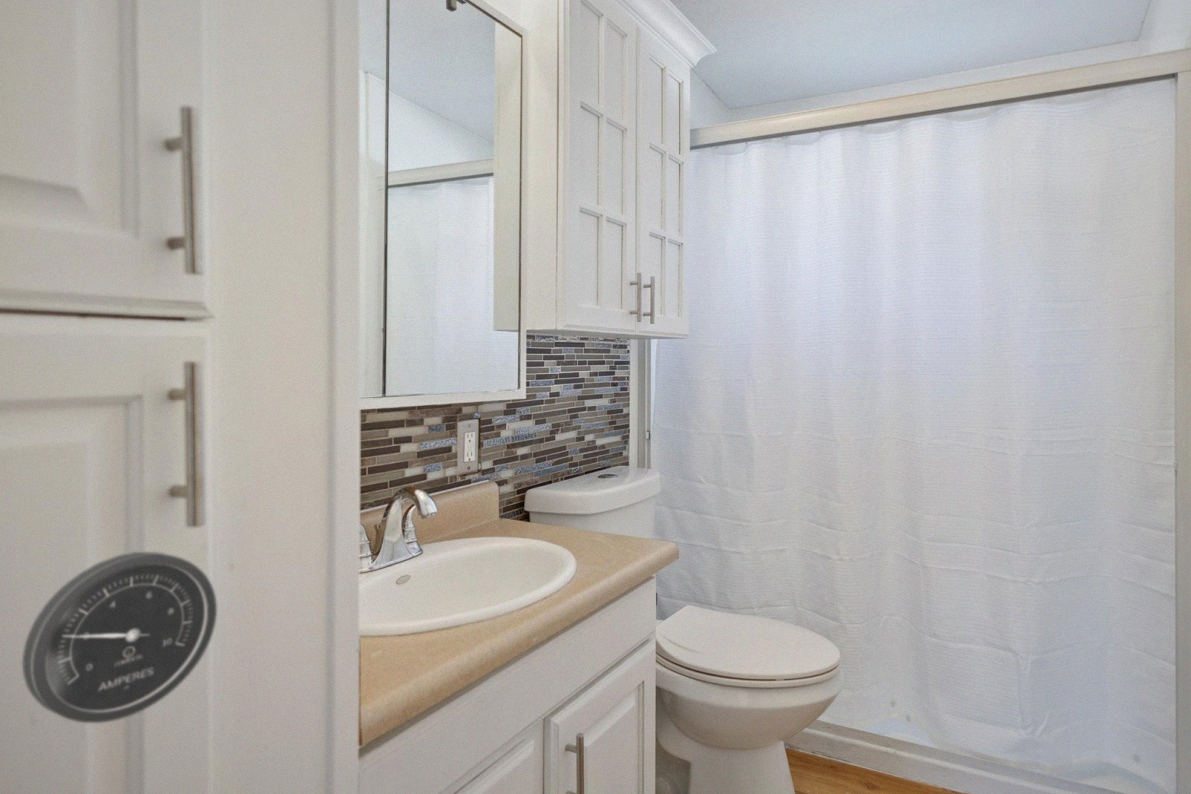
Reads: 2; A
